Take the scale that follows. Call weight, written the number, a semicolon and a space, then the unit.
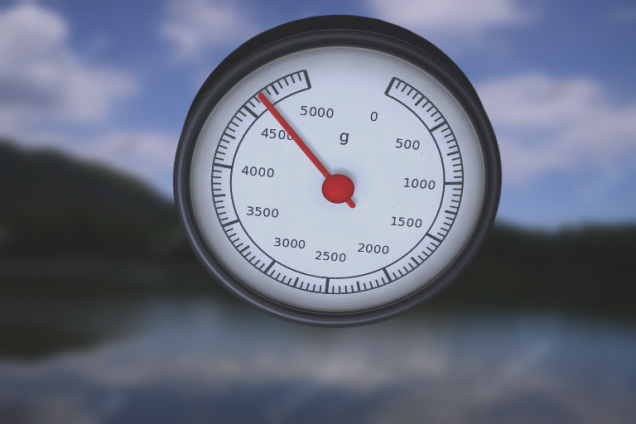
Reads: 4650; g
